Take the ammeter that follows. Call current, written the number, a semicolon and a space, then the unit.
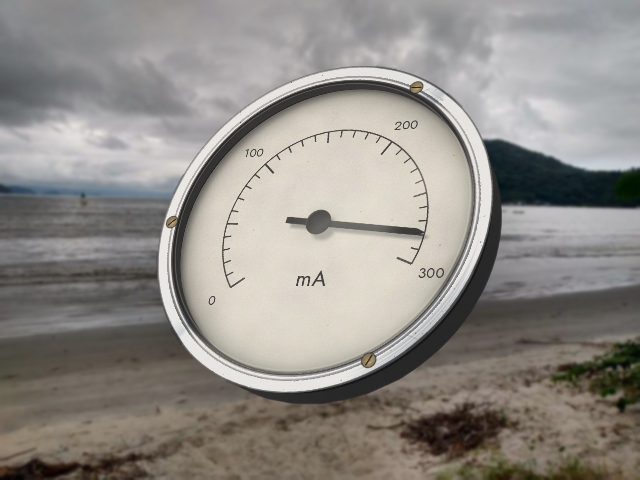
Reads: 280; mA
